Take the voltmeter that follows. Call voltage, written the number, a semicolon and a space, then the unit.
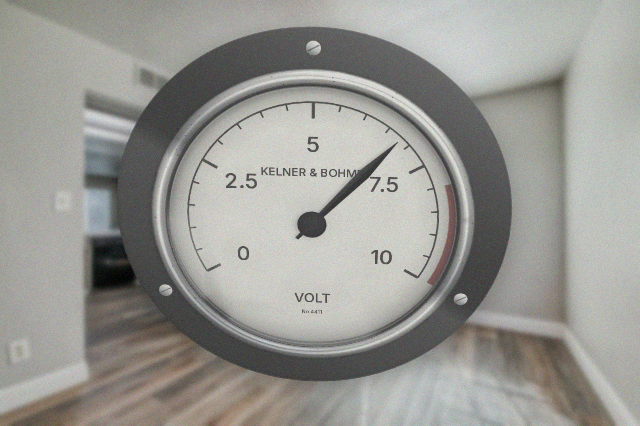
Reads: 6.75; V
